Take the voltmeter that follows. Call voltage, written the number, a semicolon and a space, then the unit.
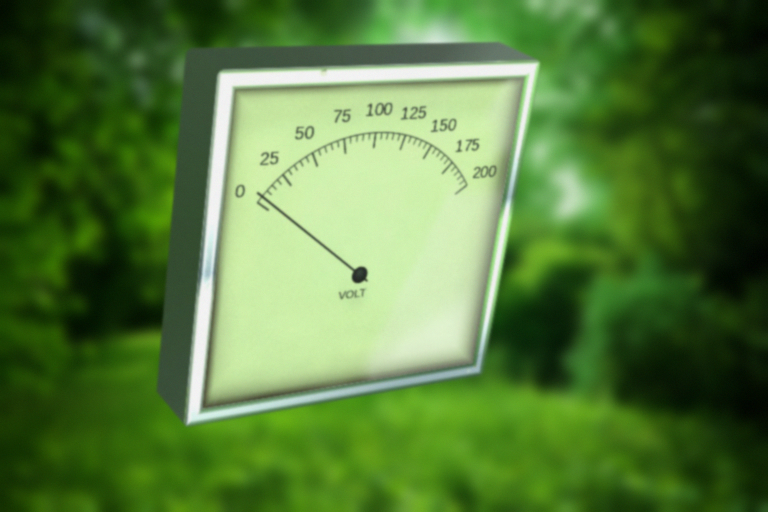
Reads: 5; V
